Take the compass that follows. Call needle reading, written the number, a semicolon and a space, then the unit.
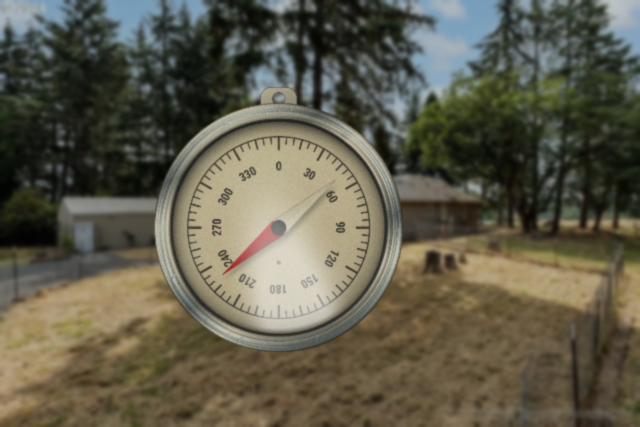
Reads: 230; °
